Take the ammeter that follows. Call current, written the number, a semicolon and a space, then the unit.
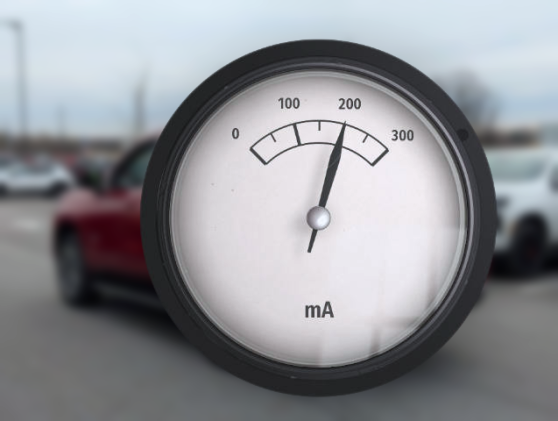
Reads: 200; mA
